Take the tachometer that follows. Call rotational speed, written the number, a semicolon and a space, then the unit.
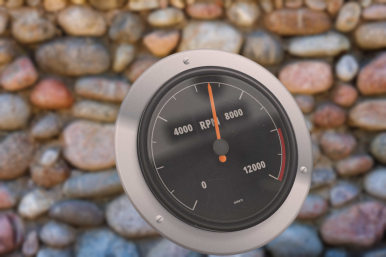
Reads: 6500; rpm
